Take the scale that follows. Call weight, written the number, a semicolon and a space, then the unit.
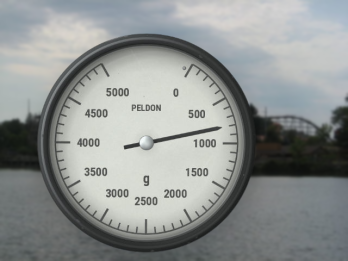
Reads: 800; g
